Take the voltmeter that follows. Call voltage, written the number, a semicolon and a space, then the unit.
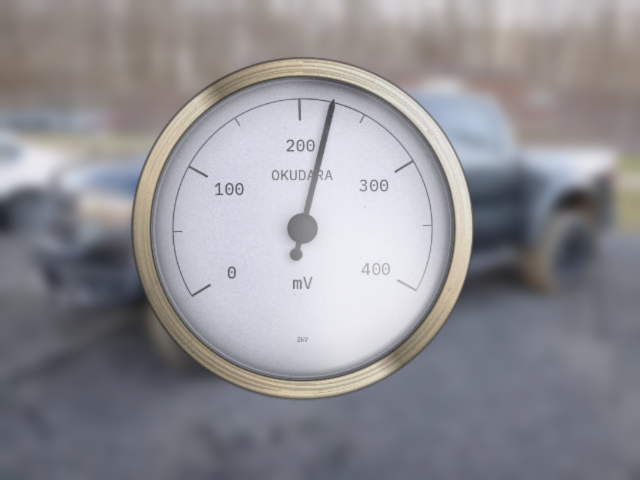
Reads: 225; mV
